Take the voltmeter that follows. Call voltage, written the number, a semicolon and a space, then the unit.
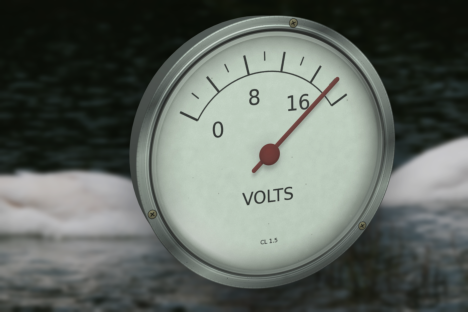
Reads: 18; V
